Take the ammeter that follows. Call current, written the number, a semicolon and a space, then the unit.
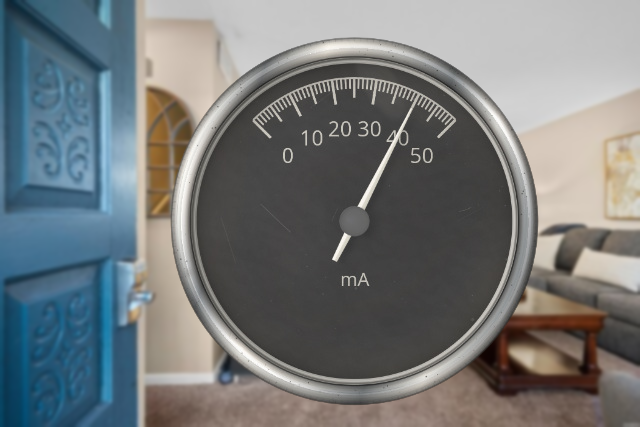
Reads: 40; mA
